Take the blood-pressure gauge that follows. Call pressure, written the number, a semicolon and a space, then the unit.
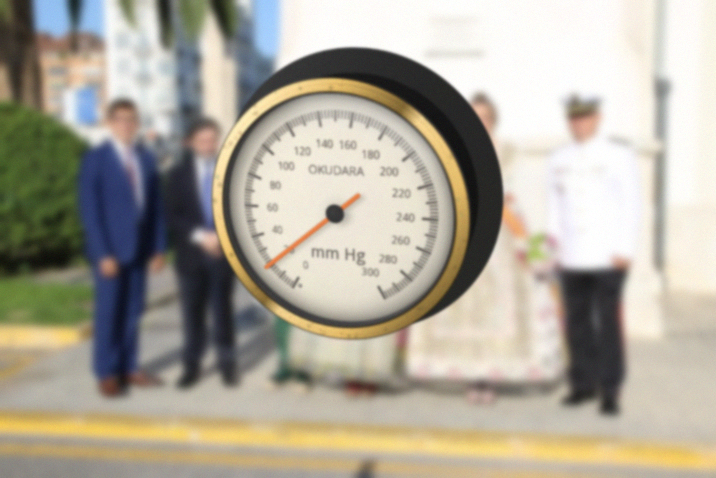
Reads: 20; mmHg
